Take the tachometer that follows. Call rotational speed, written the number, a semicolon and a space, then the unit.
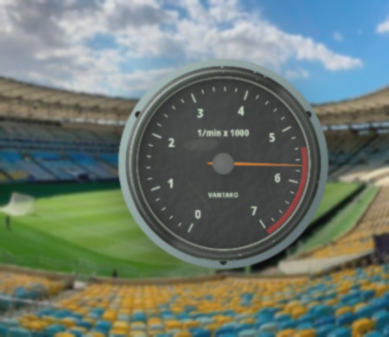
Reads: 5700; rpm
